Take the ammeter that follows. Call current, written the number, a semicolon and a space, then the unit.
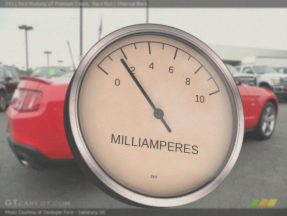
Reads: 1.5; mA
